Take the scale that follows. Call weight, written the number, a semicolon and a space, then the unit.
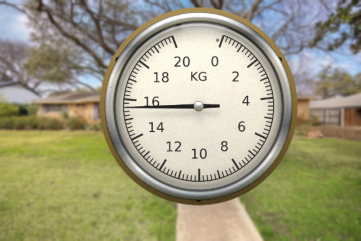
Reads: 15.6; kg
